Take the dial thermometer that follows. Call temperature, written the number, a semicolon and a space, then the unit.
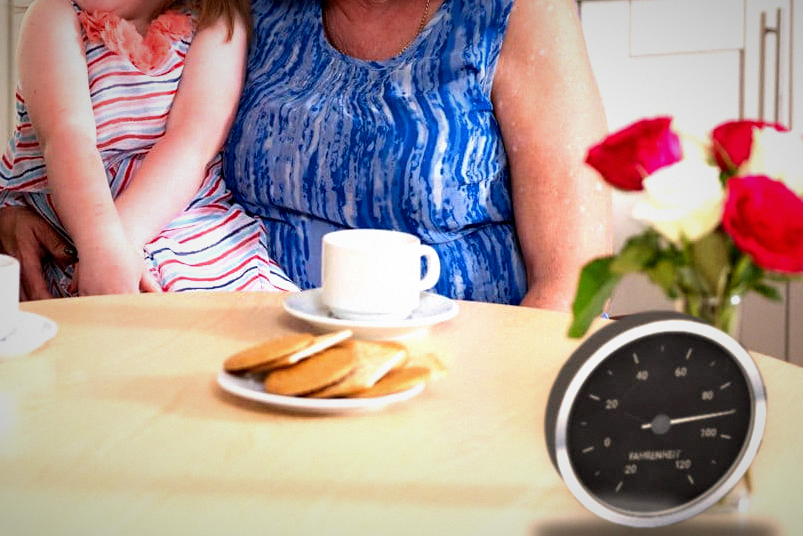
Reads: 90; °F
